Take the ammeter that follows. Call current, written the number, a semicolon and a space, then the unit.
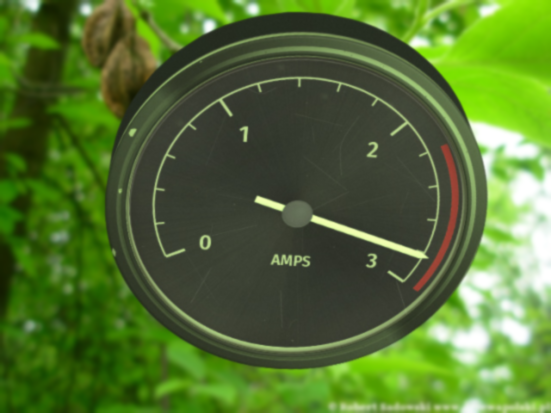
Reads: 2.8; A
